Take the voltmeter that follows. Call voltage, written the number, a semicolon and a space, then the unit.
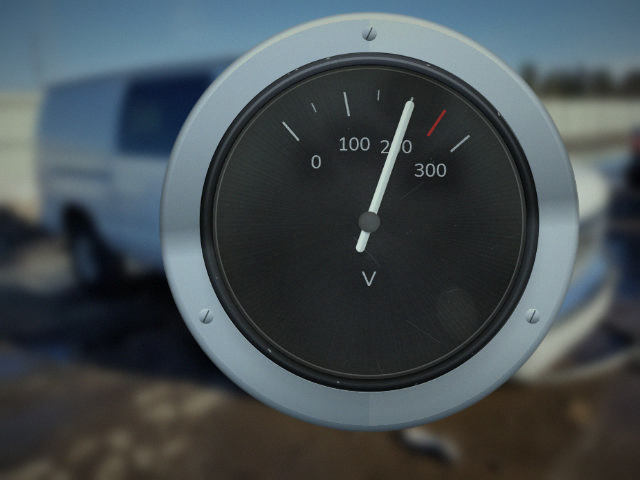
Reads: 200; V
